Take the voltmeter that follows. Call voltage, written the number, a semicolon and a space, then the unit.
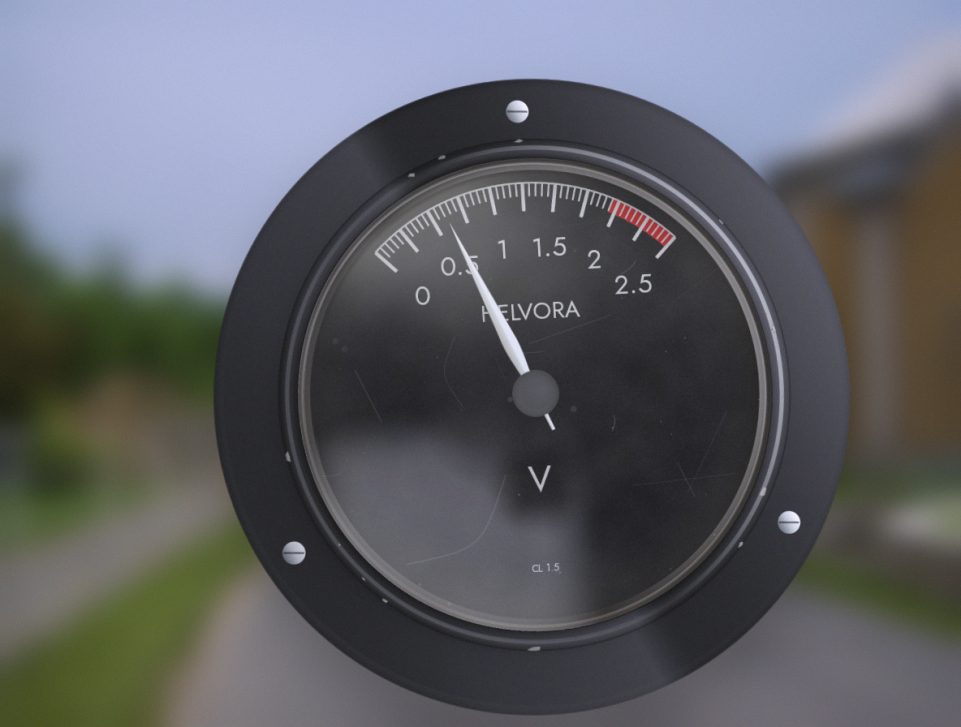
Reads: 0.6; V
